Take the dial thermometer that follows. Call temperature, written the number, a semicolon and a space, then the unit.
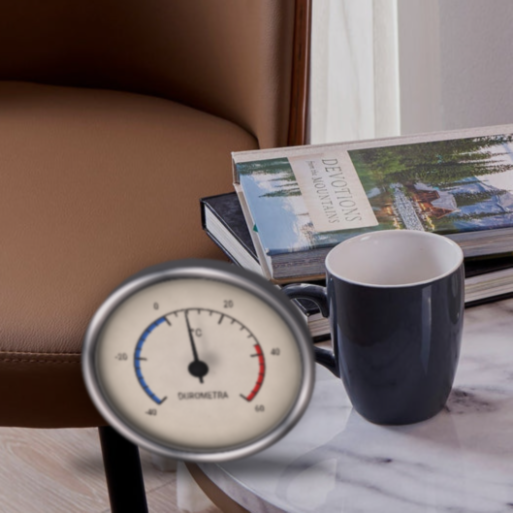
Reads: 8; °C
